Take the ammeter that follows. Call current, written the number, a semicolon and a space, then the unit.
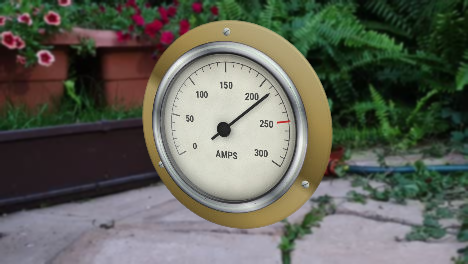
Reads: 215; A
